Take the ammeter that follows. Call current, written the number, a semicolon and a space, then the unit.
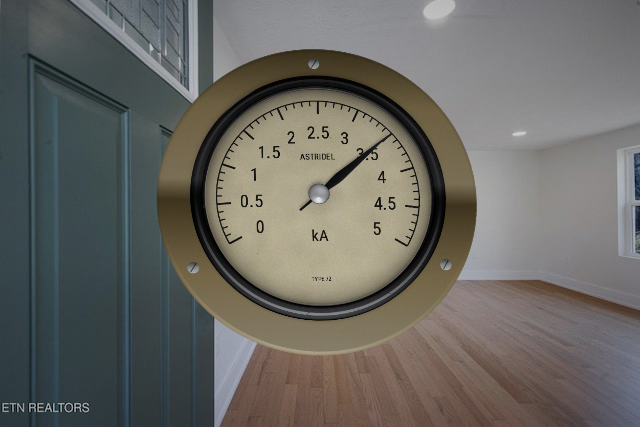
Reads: 3.5; kA
